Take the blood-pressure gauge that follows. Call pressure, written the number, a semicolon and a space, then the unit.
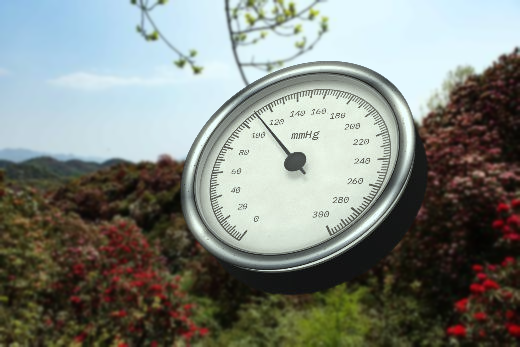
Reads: 110; mmHg
